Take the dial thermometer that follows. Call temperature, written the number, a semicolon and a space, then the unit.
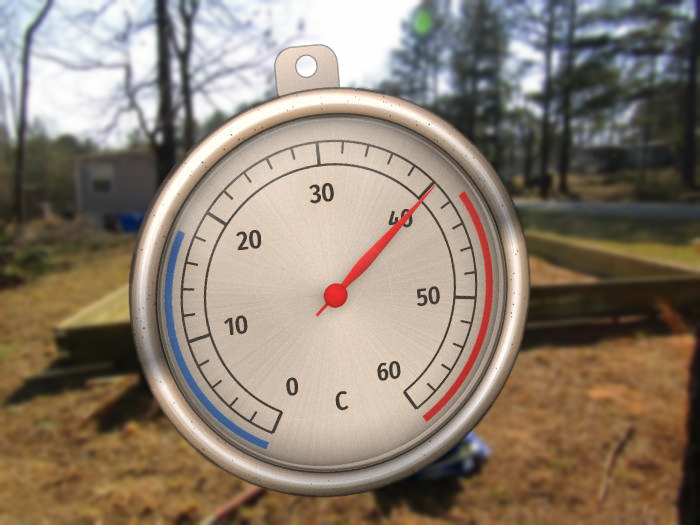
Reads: 40; °C
